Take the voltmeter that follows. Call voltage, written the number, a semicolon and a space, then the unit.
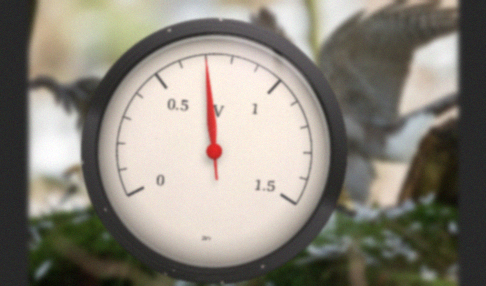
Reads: 0.7; V
